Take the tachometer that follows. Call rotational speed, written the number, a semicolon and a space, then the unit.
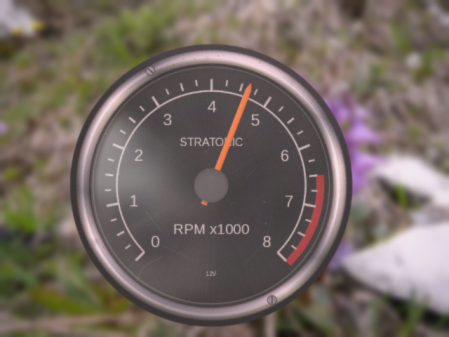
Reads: 4625; rpm
